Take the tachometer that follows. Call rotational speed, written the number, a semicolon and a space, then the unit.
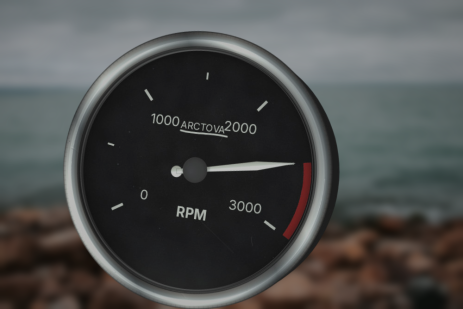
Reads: 2500; rpm
